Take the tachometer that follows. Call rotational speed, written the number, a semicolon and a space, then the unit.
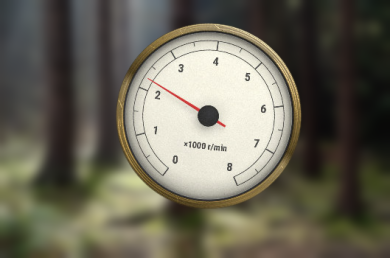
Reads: 2250; rpm
